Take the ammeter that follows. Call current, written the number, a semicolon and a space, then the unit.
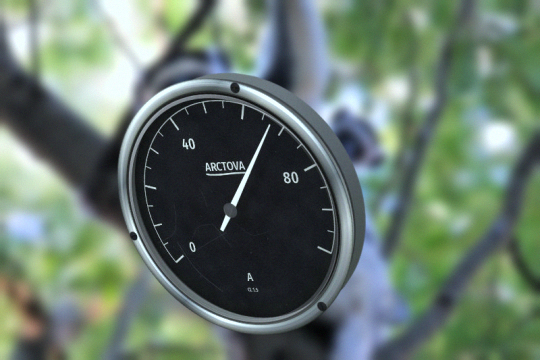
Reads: 67.5; A
